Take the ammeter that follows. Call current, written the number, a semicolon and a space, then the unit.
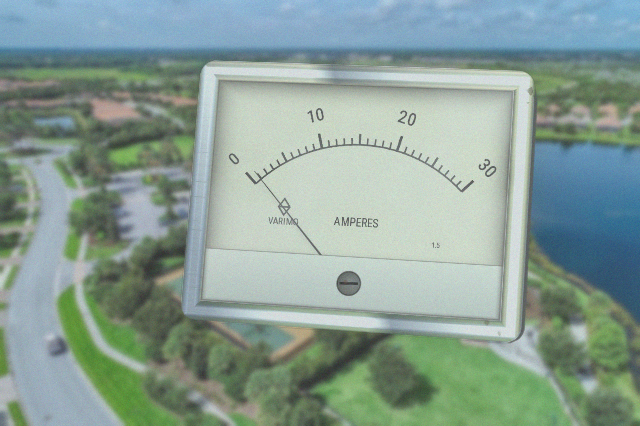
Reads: 1; A
